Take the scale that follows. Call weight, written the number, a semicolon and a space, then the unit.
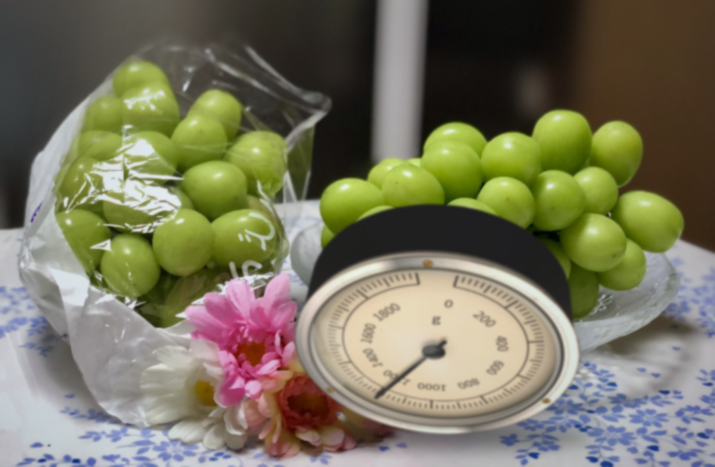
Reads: 1200; g
